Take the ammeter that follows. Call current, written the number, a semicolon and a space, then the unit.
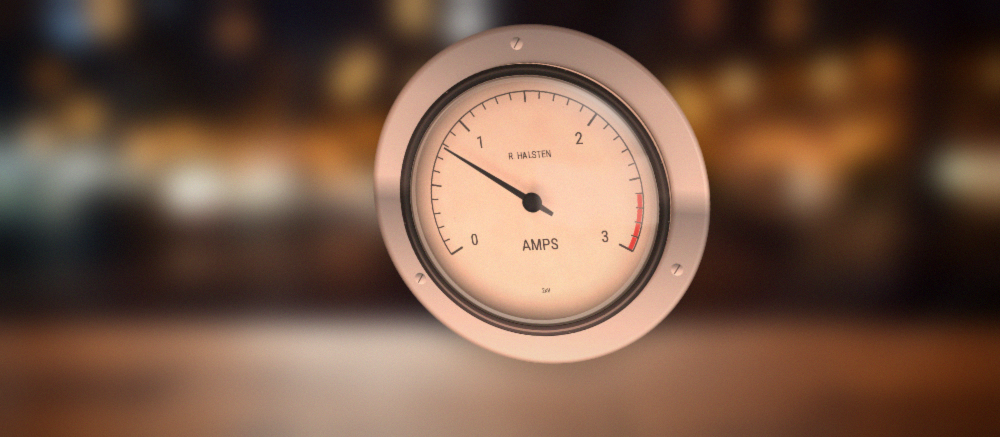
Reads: 0.8; A
